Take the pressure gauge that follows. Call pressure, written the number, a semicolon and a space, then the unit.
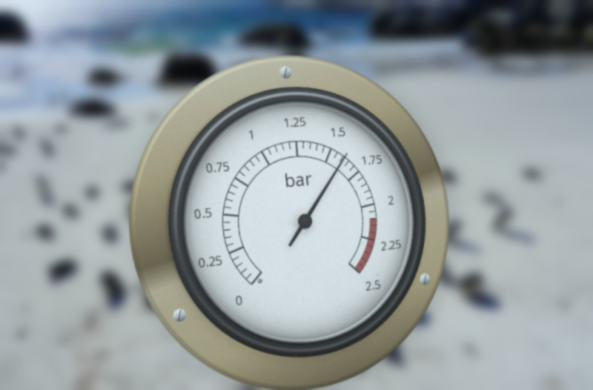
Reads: 1.6; bar
